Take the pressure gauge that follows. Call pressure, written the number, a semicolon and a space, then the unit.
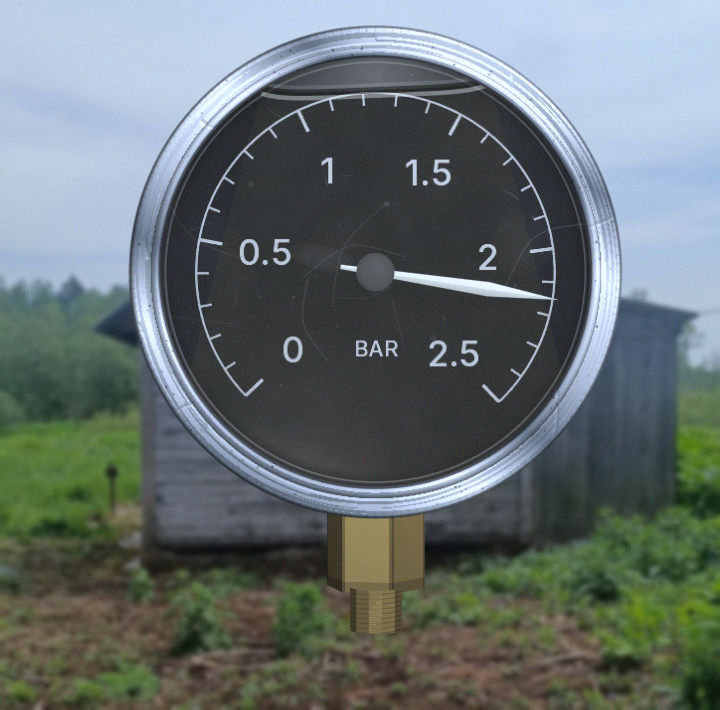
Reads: 2.15; bar
